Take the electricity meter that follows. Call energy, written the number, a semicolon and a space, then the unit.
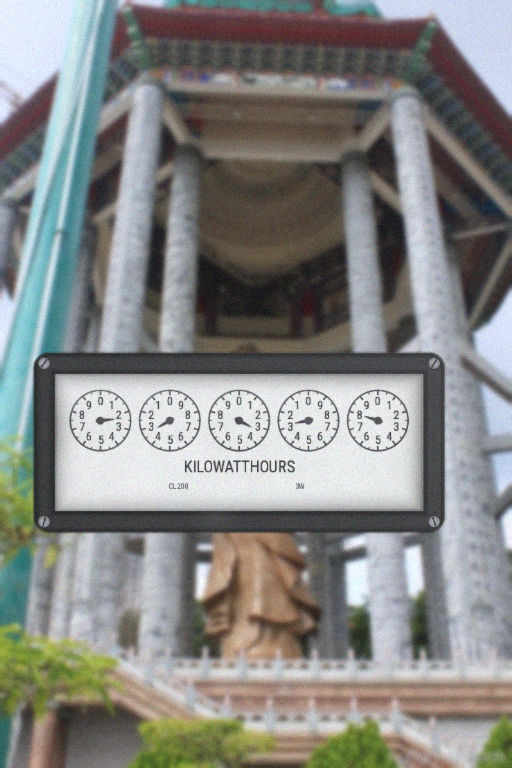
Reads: 23328; kWh
